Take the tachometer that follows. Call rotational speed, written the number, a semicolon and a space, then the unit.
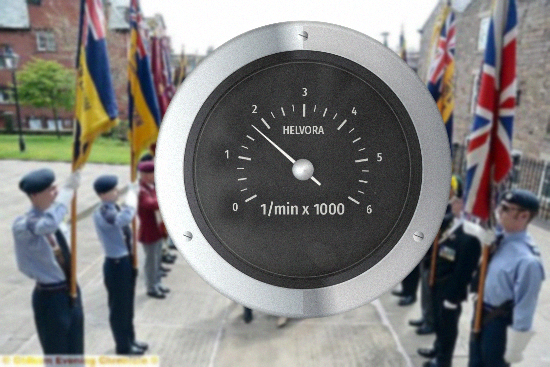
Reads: 1750; rpm
